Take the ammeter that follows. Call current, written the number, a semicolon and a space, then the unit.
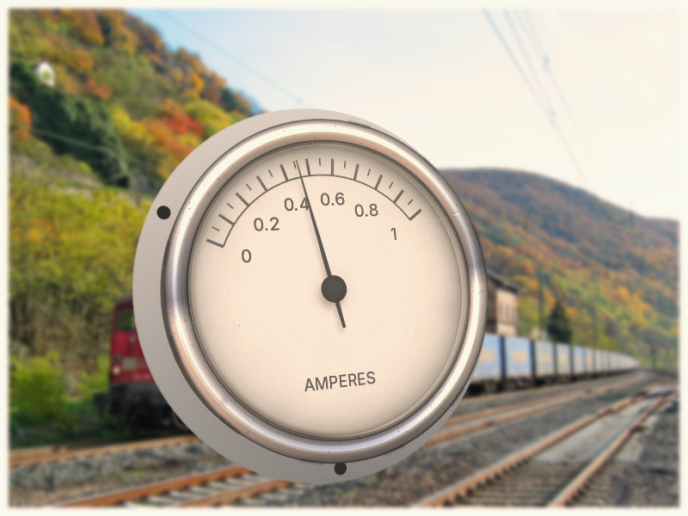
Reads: 0.45; A
